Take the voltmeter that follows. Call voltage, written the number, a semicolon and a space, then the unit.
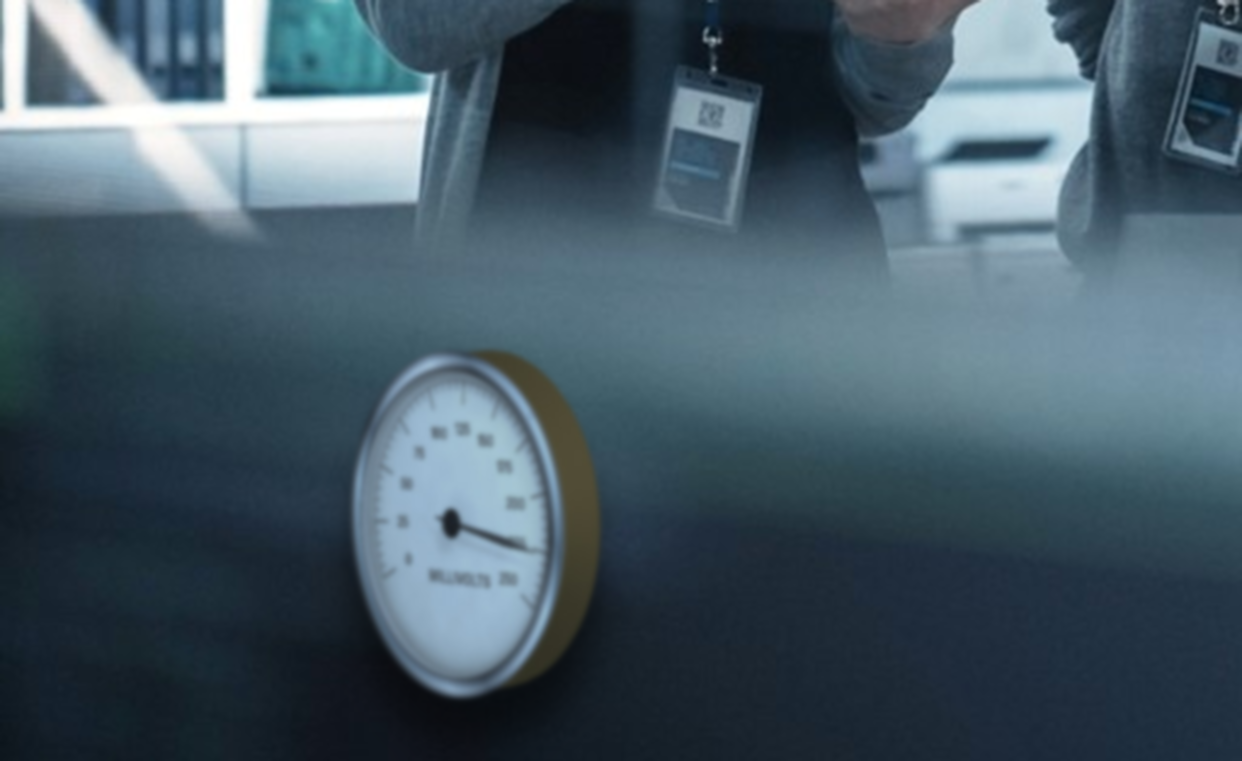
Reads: 225; mV
